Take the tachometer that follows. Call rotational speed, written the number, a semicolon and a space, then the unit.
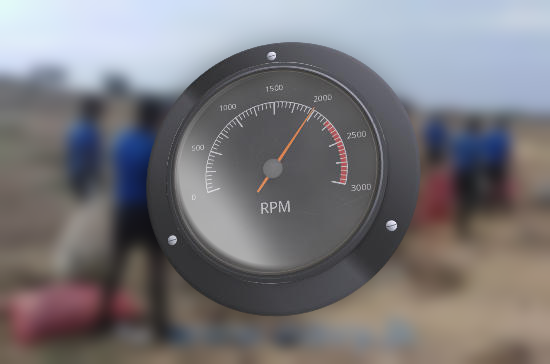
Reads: 2000; rpm
